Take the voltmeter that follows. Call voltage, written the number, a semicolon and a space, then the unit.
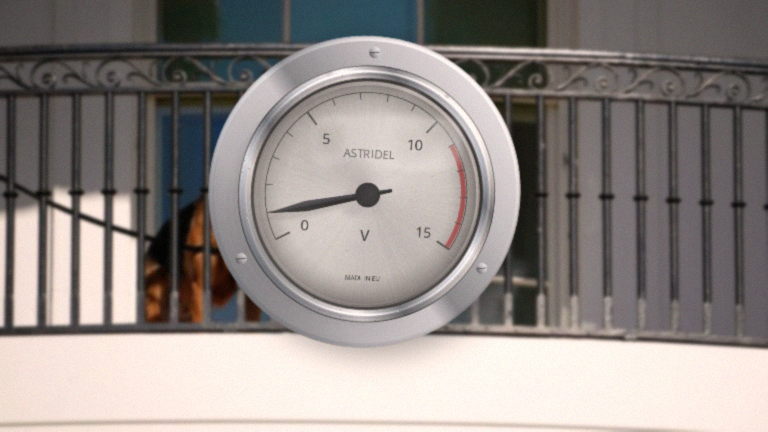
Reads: 1; V
